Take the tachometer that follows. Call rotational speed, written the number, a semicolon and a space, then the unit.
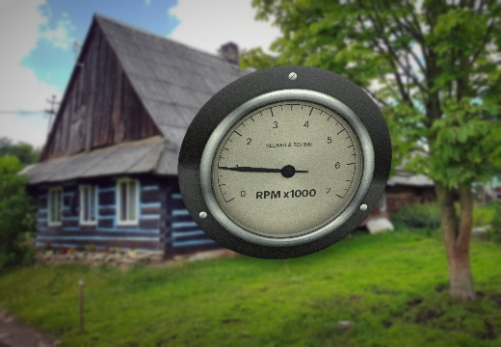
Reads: 1000; rpm
